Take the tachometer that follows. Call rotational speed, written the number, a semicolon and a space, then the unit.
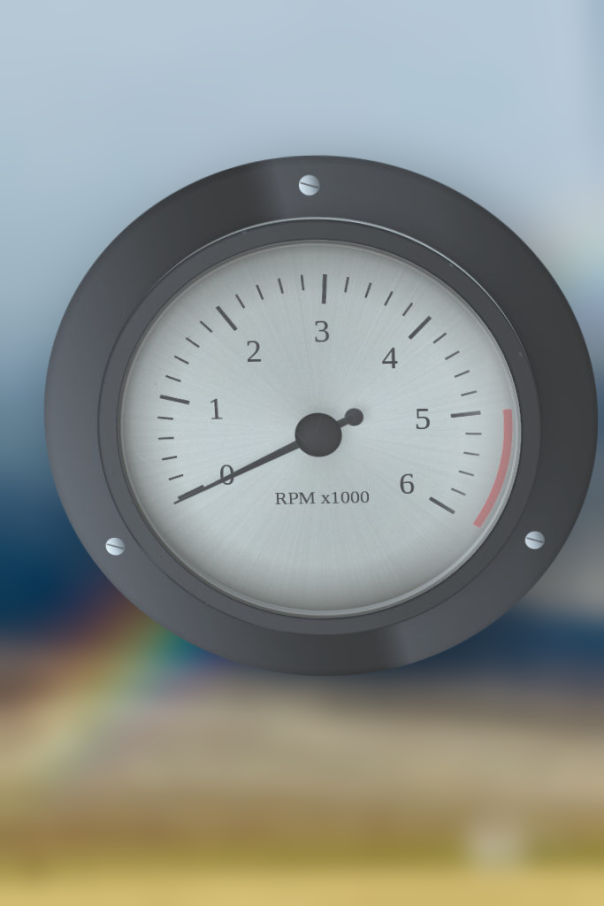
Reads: 0; rpm
